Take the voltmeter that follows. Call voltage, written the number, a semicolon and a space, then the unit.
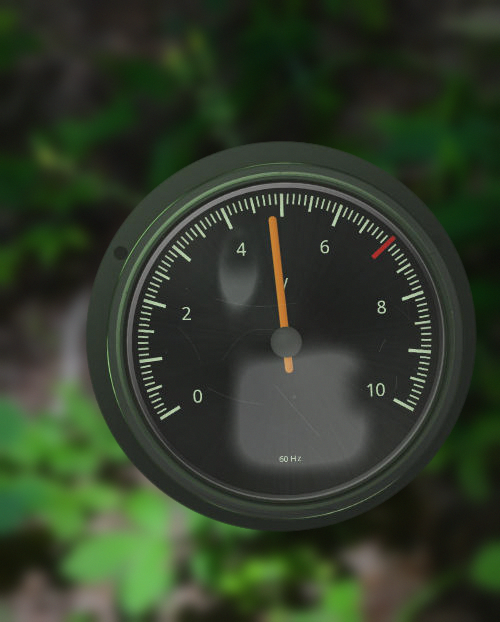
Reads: 4.8; V
